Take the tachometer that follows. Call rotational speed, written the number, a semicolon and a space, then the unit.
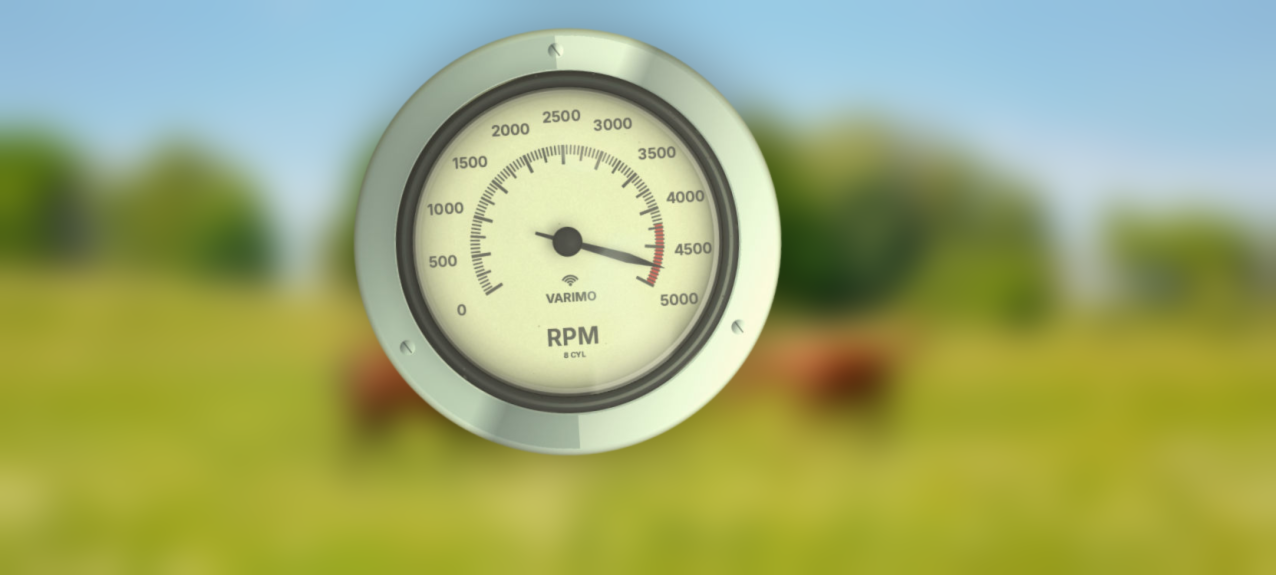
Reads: 4750; rpm
